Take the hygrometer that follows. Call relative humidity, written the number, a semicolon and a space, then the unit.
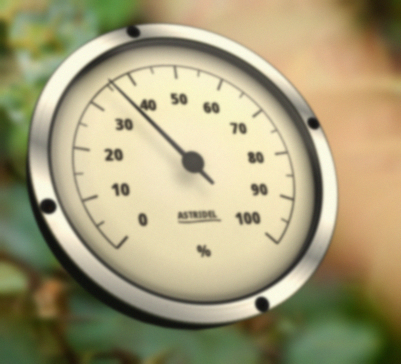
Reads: 35; %
